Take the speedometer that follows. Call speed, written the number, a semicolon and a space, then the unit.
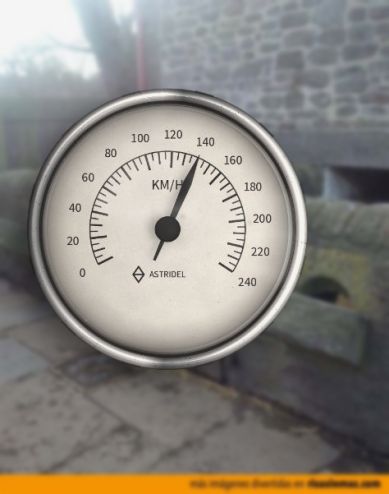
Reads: 140; km/h
